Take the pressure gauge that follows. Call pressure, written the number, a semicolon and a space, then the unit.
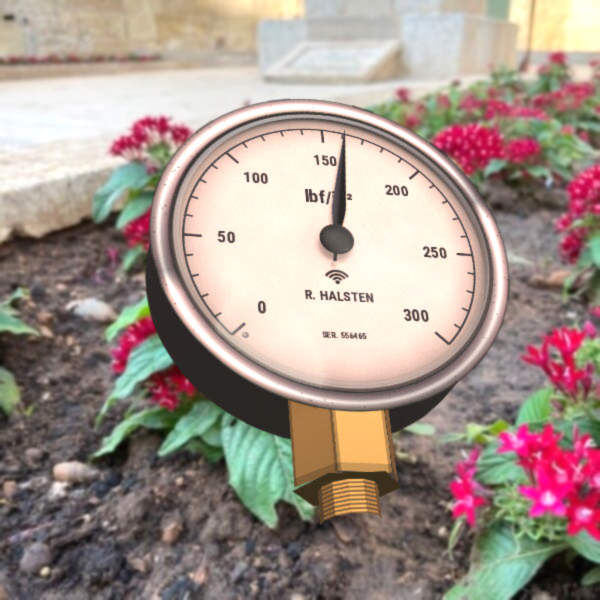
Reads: 160; psi
